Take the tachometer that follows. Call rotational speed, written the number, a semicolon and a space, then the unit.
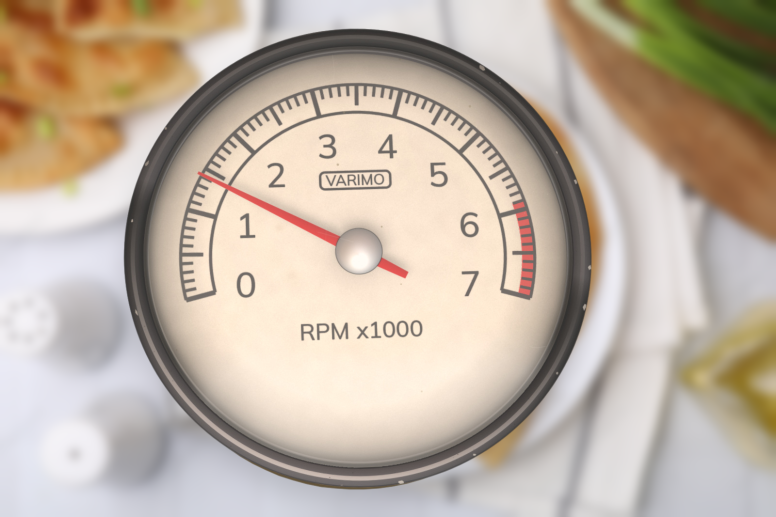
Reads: 1400; rpm
